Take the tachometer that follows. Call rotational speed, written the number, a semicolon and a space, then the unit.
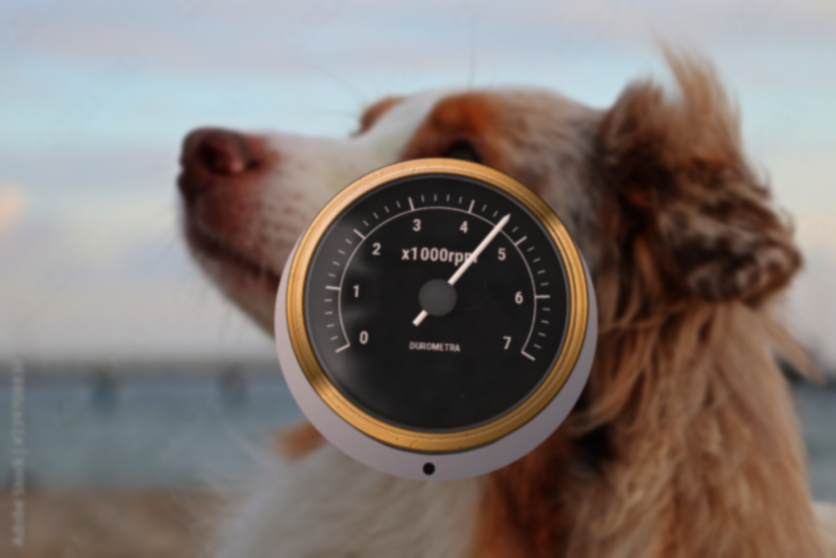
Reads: 4600; rpm
